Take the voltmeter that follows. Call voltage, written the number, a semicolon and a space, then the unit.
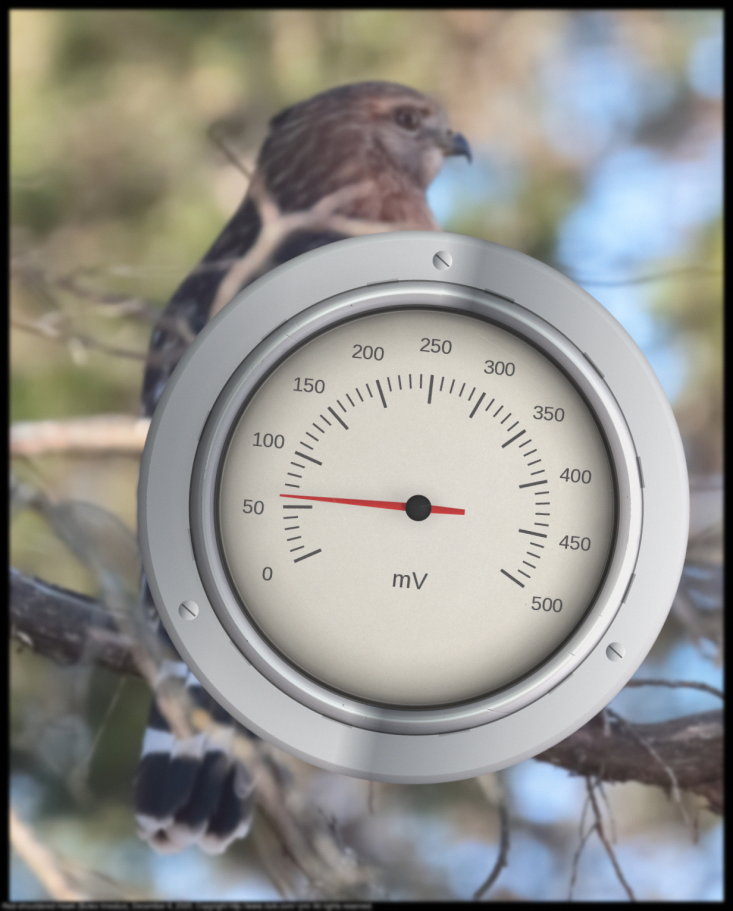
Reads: 60; mV
